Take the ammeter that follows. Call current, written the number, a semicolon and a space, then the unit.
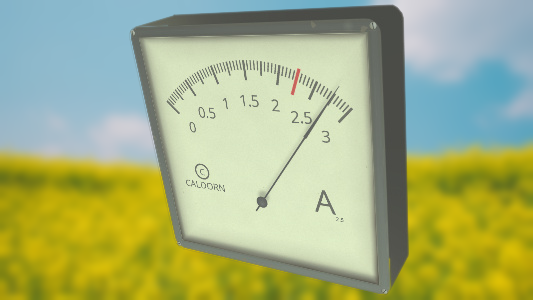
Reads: 2.75; A
